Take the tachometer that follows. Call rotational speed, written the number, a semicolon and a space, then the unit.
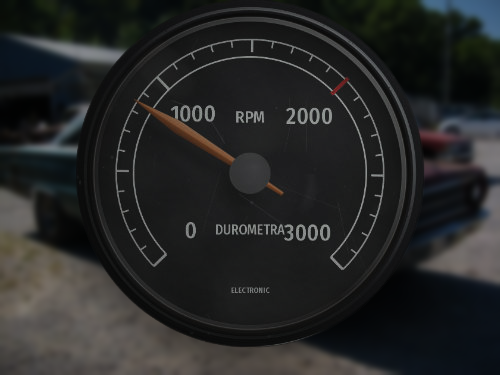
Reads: 850; rpm
